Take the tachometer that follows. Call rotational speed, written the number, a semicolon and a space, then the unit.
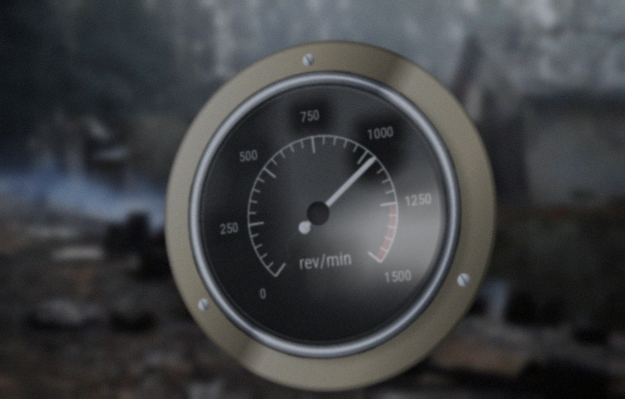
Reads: 1050; rpm
